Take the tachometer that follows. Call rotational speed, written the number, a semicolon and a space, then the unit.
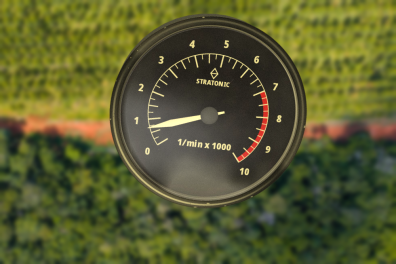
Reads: 750; rpm
